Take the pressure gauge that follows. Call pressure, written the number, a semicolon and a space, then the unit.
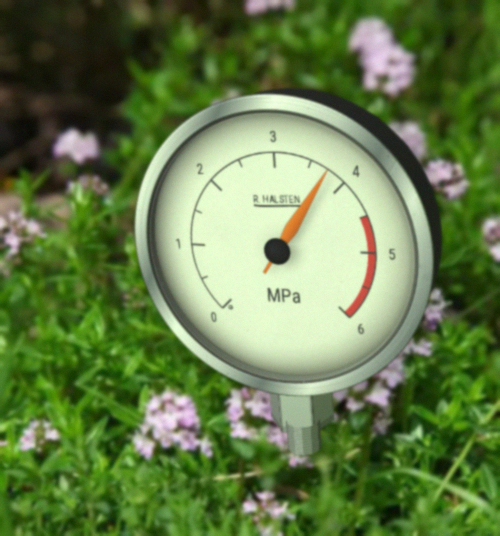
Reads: 3.75; MPa
